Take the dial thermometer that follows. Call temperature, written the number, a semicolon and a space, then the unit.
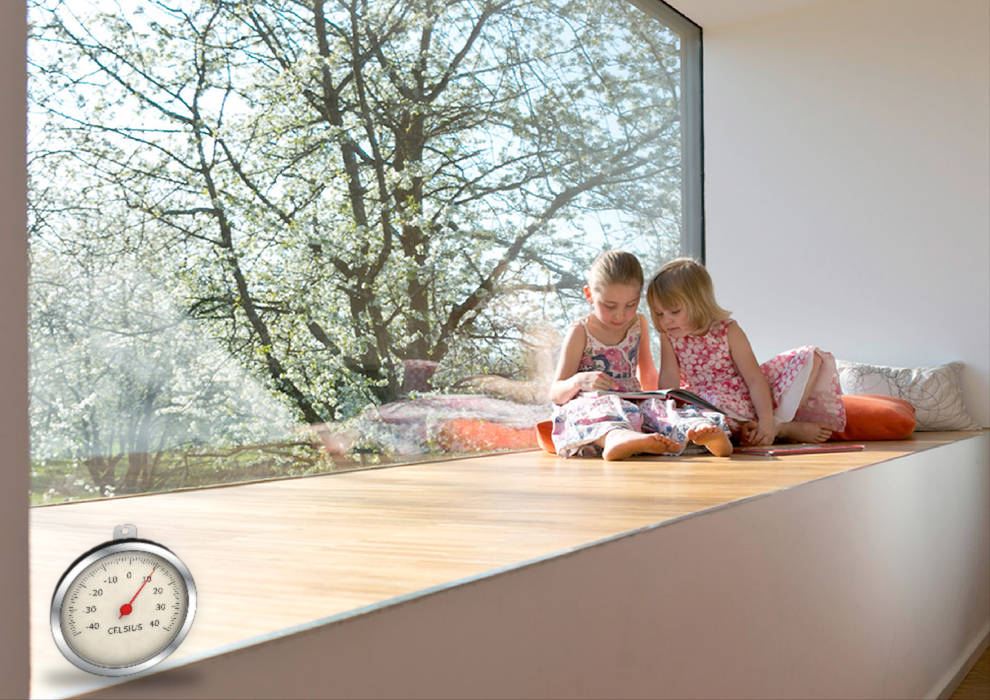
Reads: 10; °C
